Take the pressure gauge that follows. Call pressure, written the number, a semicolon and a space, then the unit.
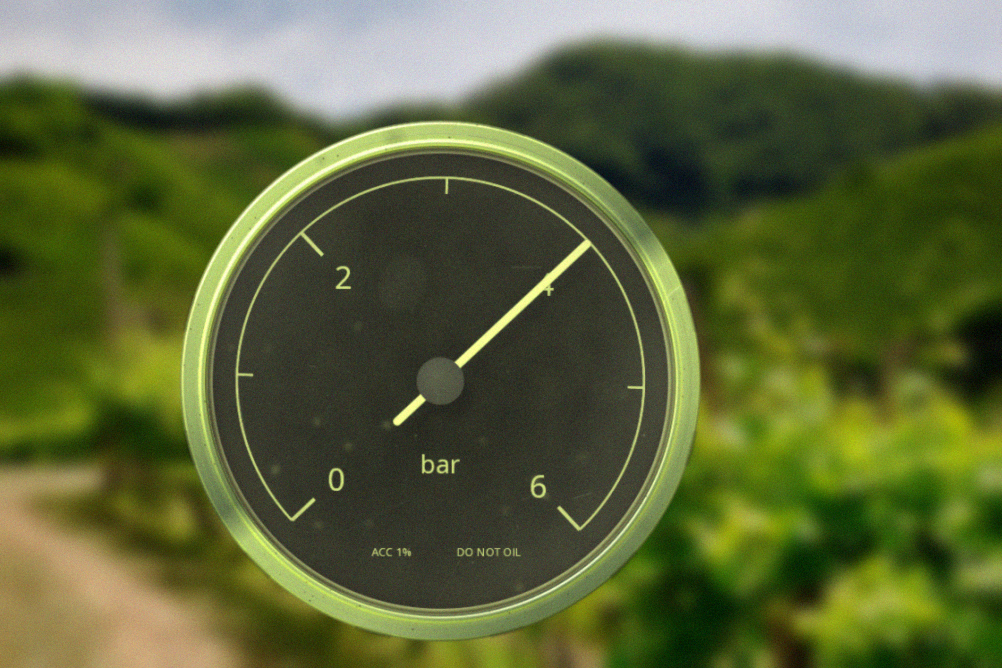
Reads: 4; bar
